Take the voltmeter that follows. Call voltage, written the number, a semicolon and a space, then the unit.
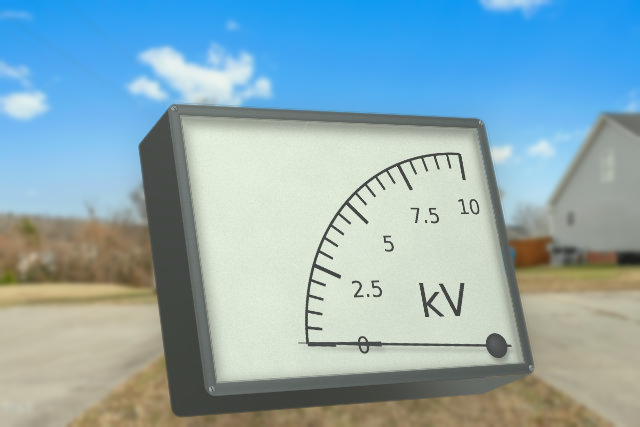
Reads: 0; kV
